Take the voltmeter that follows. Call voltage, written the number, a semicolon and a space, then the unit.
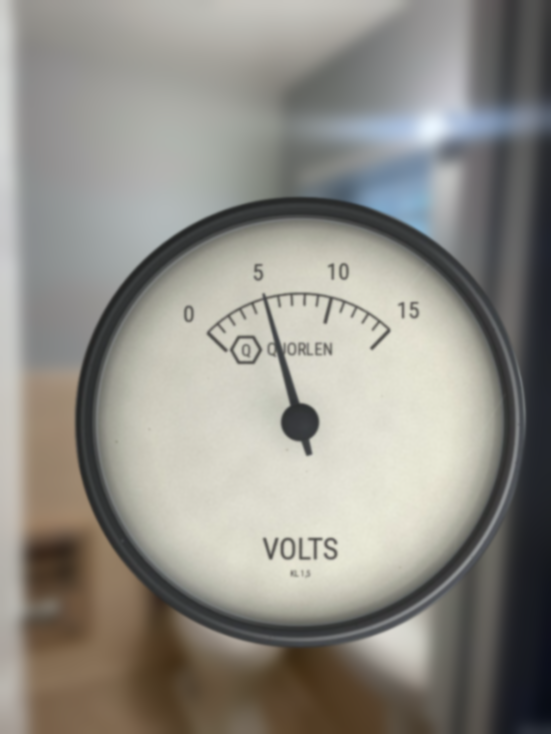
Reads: 5; V
